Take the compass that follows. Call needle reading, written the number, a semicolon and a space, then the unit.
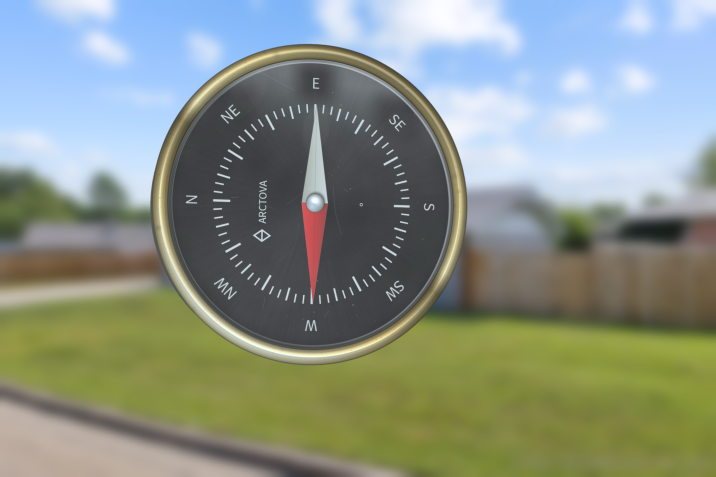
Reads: 270; °
